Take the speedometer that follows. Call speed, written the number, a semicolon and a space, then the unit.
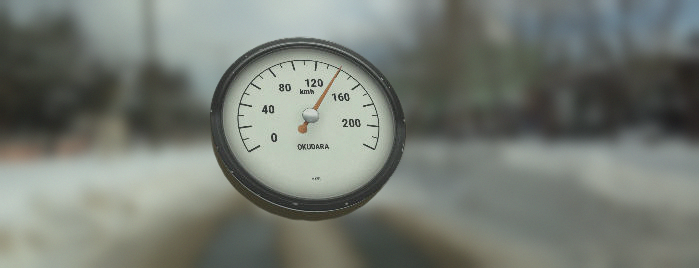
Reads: 140; km/h
